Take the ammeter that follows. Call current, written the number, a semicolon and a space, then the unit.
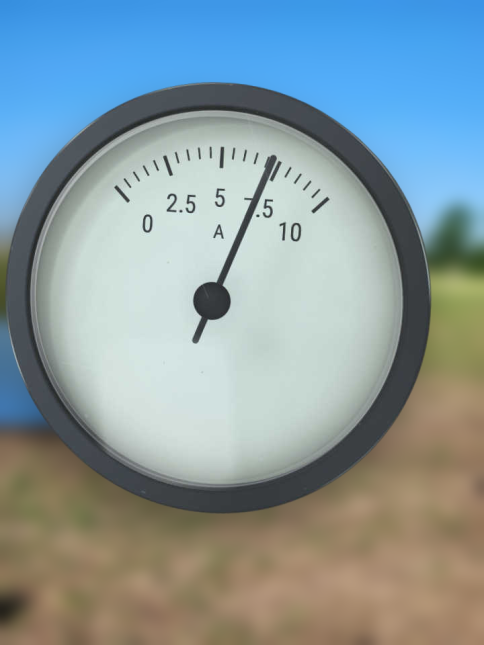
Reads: 7.25; A
